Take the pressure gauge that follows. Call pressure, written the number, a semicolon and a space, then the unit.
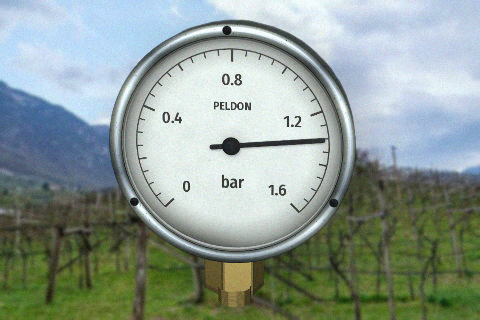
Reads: 1.3; bar
